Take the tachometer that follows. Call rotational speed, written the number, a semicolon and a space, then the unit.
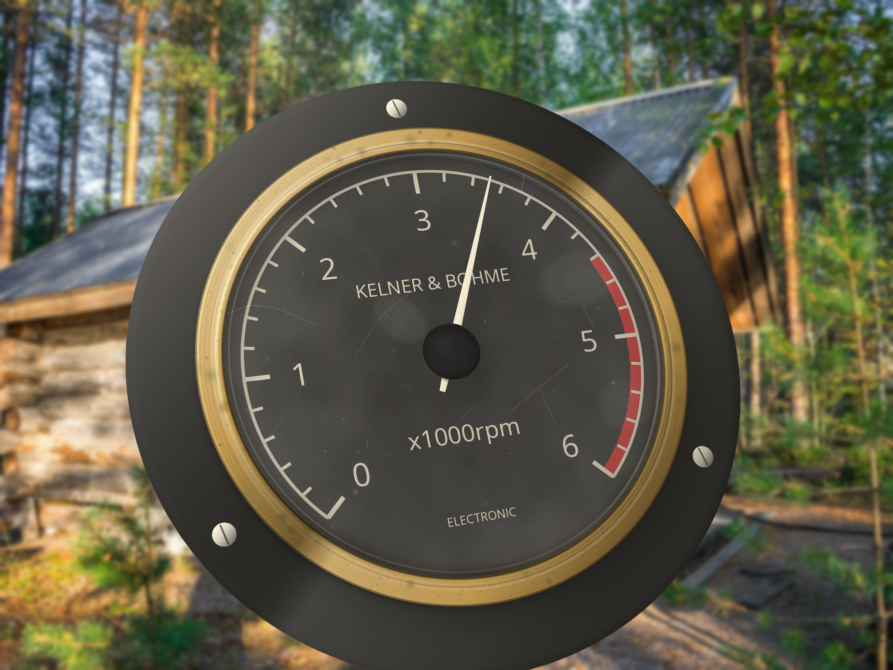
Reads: 3500; rpm
